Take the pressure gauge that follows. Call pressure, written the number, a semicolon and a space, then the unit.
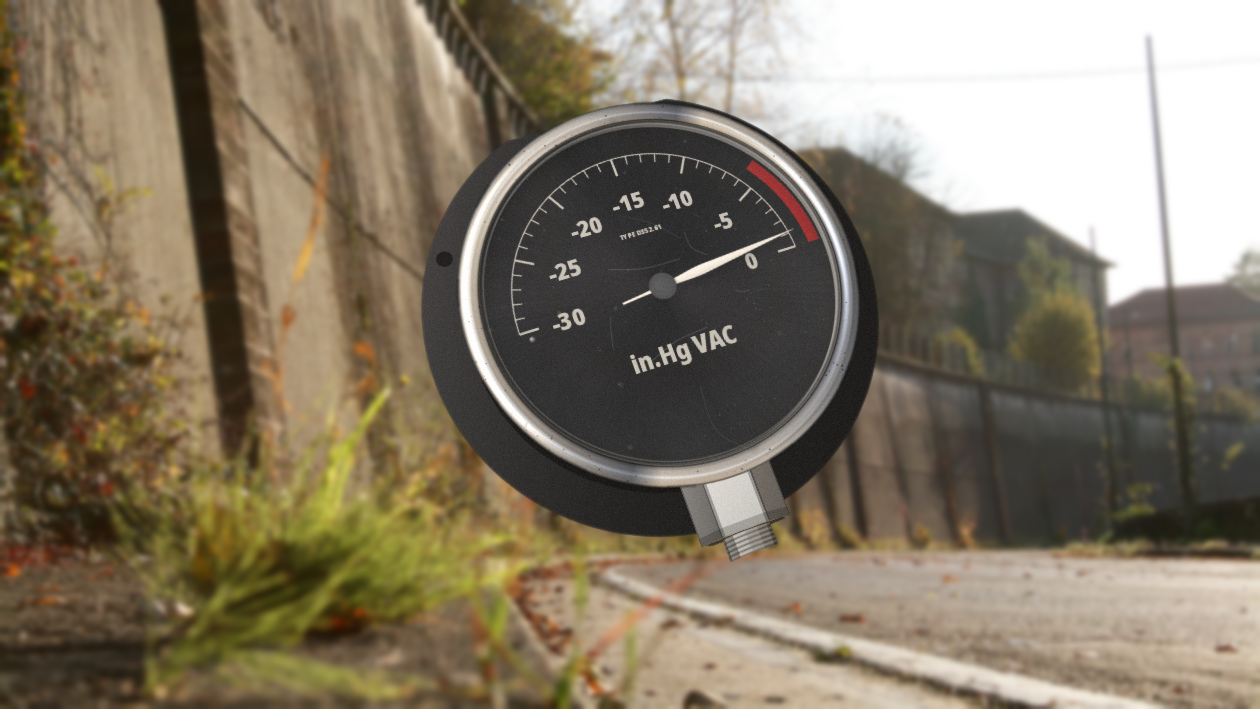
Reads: -1; inHg
